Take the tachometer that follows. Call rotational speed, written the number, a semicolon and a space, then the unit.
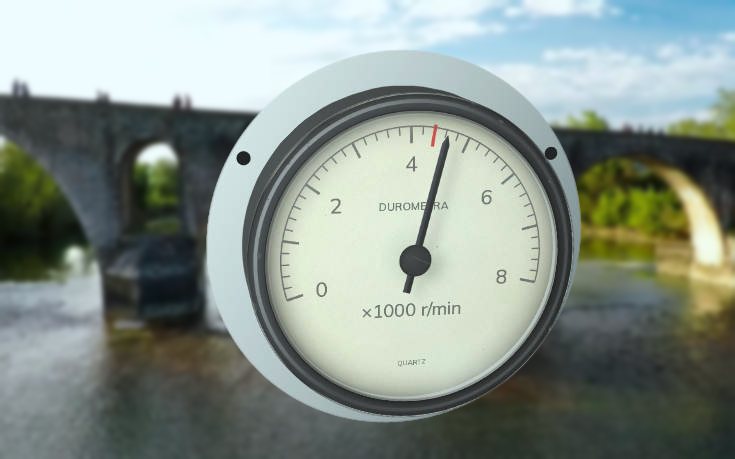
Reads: 4600; rpm
